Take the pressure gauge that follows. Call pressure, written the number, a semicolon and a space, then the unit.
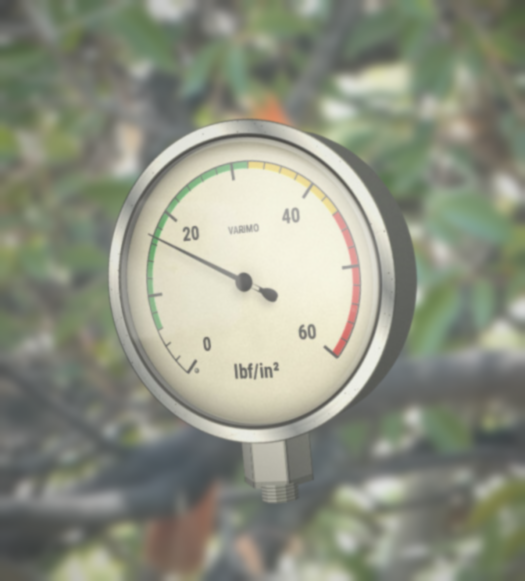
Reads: 17; psi
